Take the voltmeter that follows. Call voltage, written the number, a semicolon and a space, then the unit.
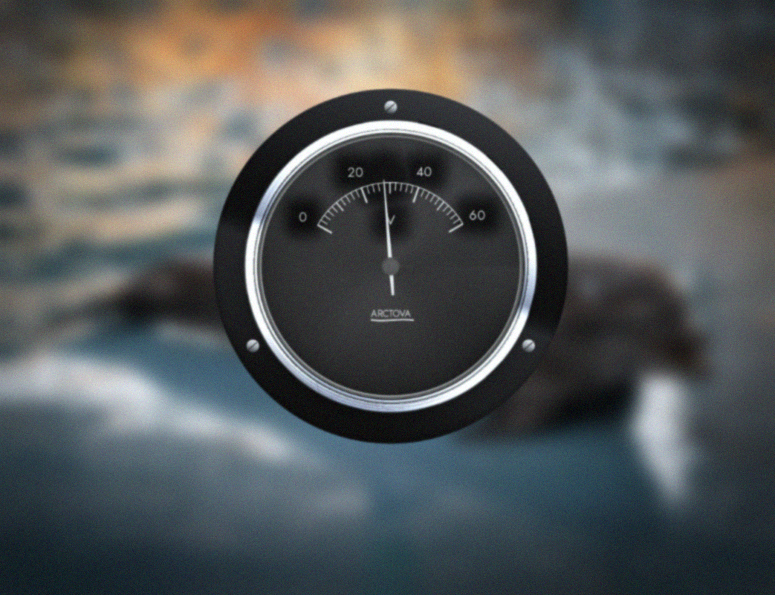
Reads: 28; V
